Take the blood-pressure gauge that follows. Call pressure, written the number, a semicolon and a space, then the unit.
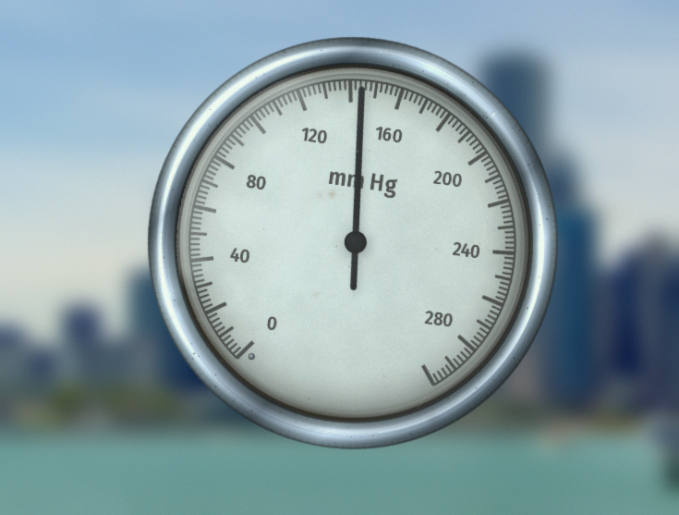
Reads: 144; mmHg
